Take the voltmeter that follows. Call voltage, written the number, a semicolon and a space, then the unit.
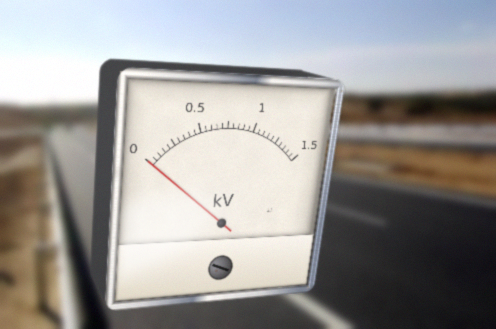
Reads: 0; kV
